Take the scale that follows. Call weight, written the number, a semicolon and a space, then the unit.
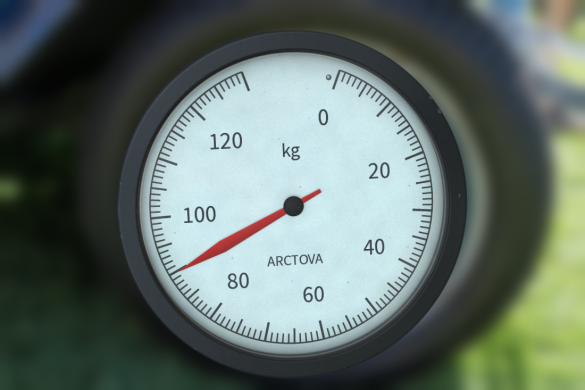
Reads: 90; kg
